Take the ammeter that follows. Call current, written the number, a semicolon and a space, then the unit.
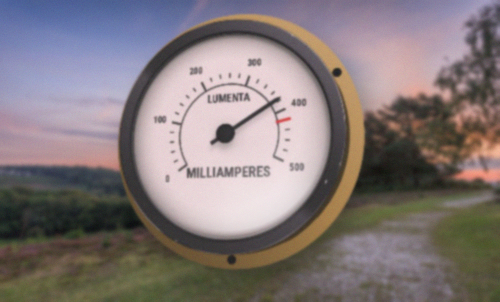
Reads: 380; mA
